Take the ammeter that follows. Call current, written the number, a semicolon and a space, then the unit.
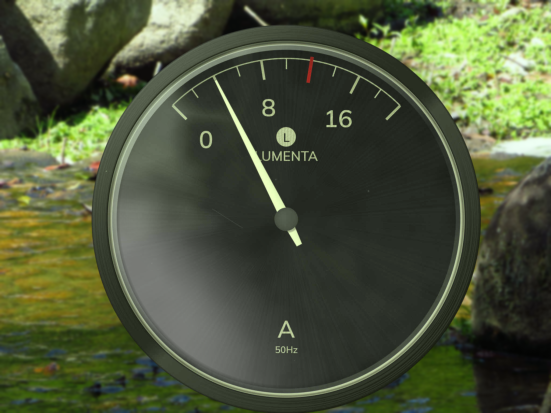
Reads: 4; A
